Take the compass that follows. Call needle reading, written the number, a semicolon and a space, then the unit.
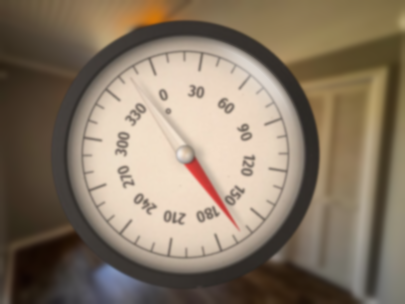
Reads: 165; °
